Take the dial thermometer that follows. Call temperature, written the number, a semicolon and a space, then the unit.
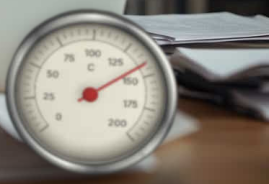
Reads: 140; °C
